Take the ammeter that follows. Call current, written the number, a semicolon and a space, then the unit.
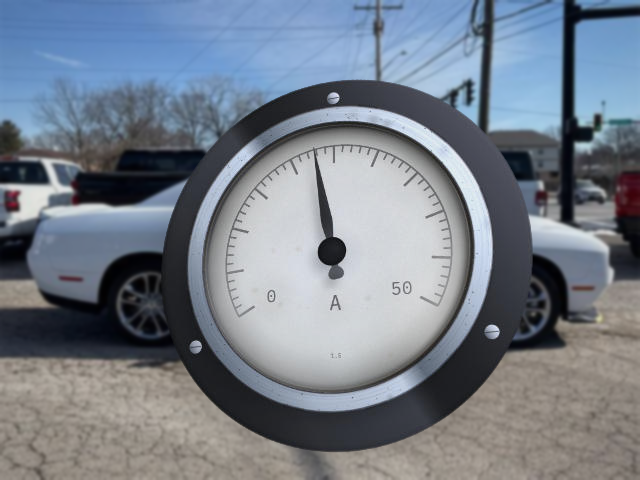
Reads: 23; A
